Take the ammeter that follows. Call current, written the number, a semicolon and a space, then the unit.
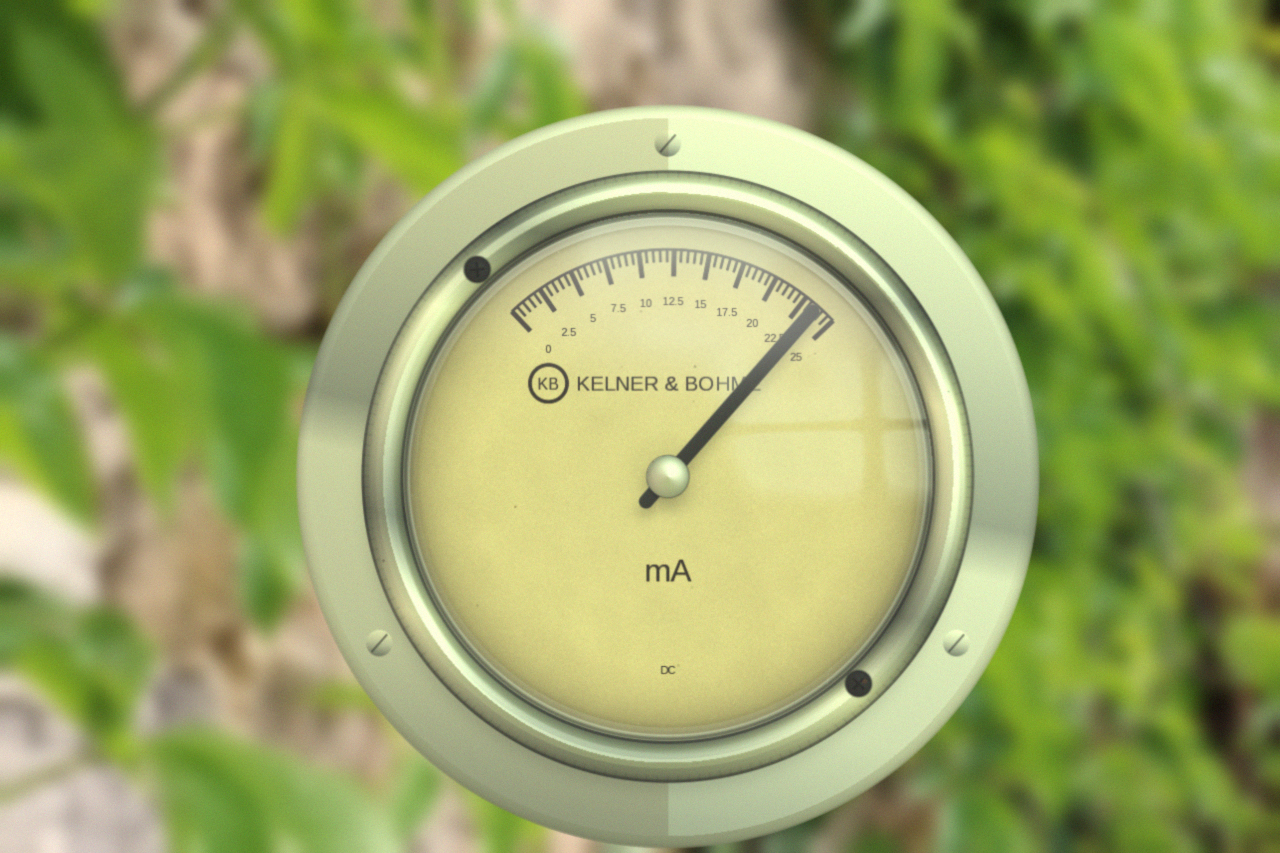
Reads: 23.5; mA
